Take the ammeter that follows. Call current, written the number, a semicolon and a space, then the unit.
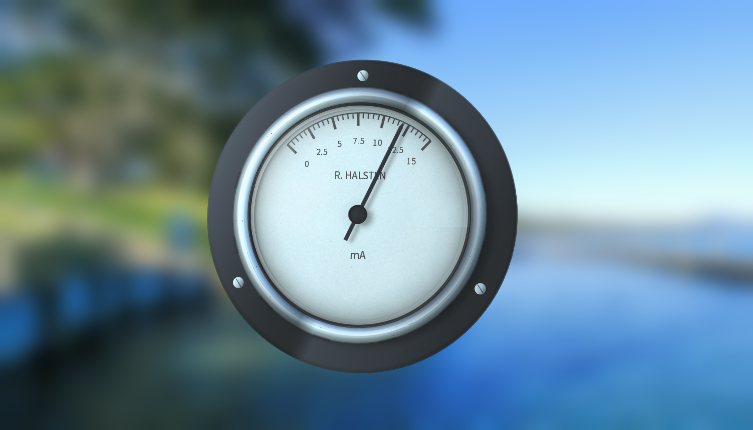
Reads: 12; mA
